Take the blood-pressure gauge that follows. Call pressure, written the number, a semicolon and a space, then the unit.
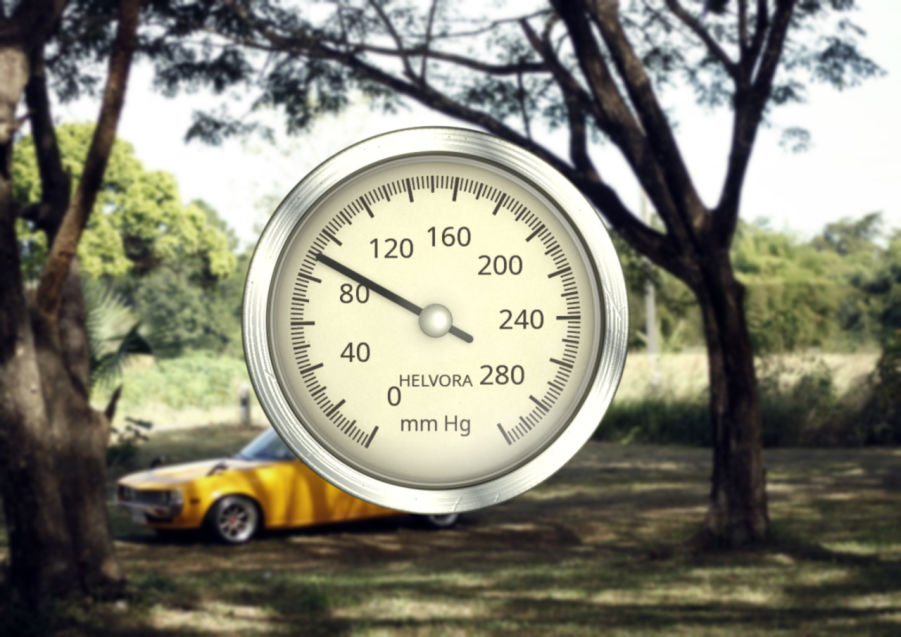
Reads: 90; mmHg
